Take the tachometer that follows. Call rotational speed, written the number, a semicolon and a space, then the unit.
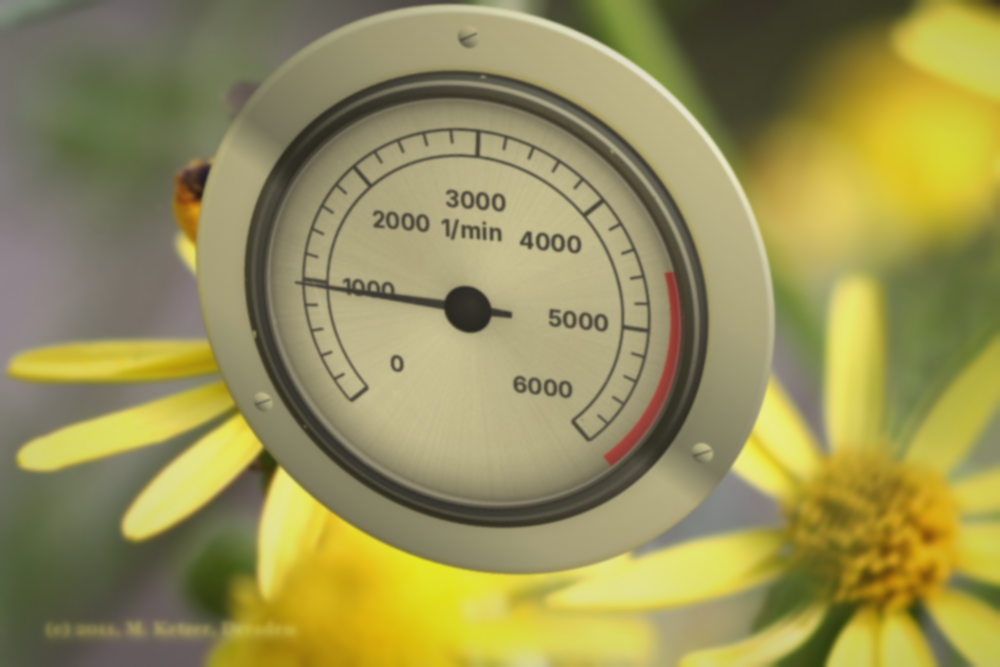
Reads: 1000; rpm
